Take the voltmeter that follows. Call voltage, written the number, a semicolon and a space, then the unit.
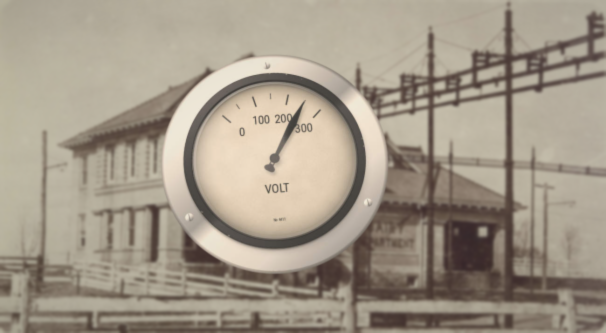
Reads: 250; V
